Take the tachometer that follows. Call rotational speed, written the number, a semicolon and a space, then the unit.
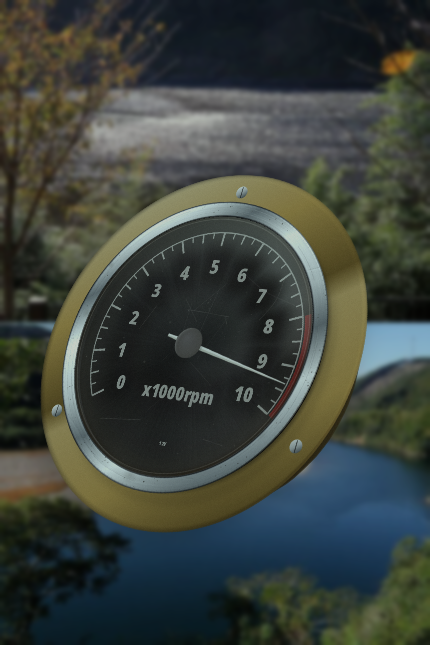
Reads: 9375; rpm
